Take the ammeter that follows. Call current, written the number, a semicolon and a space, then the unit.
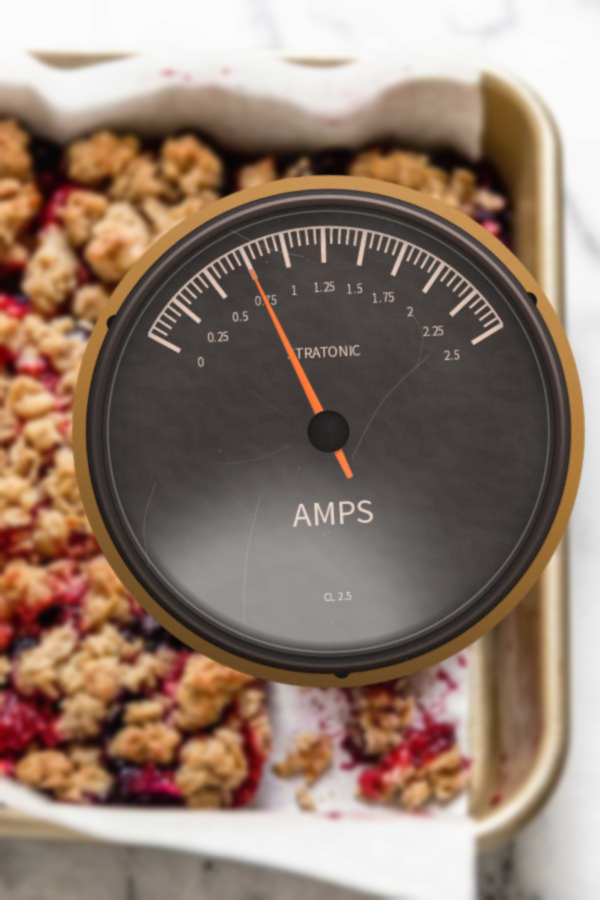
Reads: 0.75; A
